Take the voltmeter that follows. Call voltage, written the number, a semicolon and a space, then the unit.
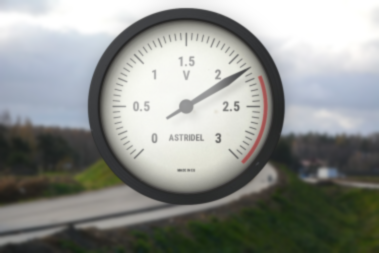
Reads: 2.15; V
